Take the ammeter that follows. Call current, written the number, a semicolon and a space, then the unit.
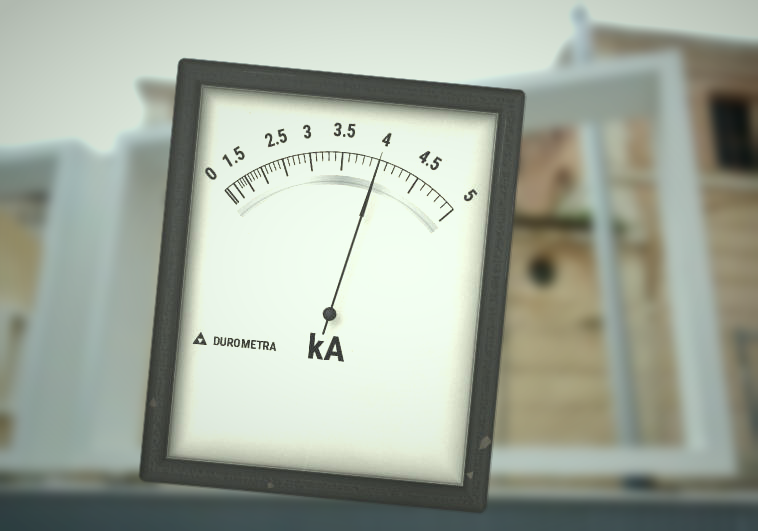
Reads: 4; kA
